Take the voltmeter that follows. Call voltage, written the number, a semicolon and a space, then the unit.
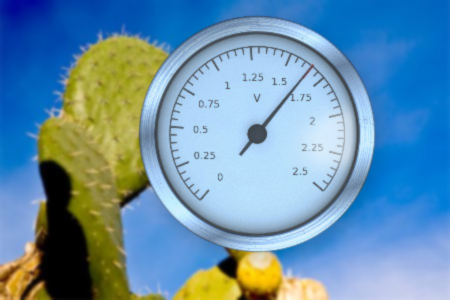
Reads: 1.65; V
